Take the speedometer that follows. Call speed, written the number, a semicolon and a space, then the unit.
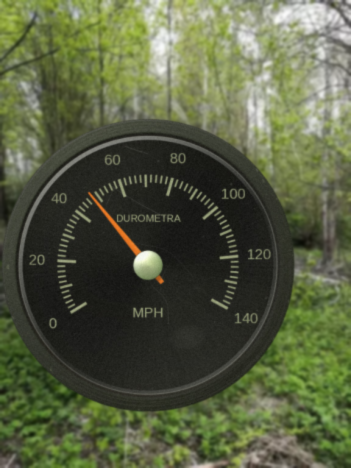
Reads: 48; mph
